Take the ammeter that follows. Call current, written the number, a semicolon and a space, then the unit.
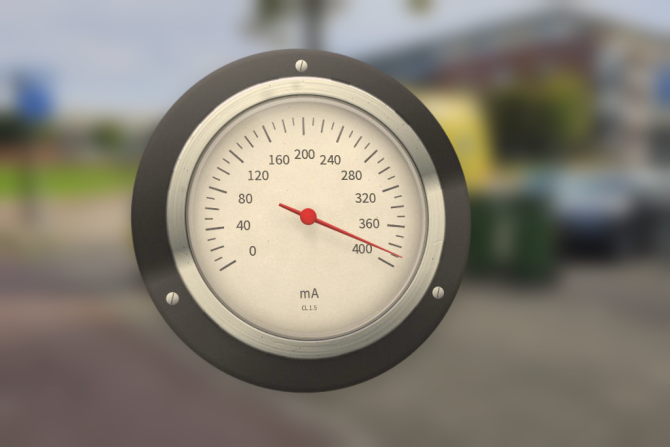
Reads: 390; mA
